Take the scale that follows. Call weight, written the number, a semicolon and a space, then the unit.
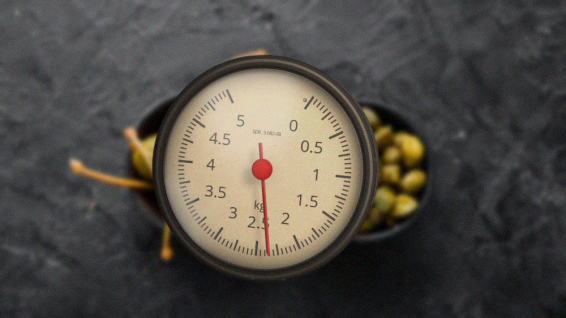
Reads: 2.35; kg
